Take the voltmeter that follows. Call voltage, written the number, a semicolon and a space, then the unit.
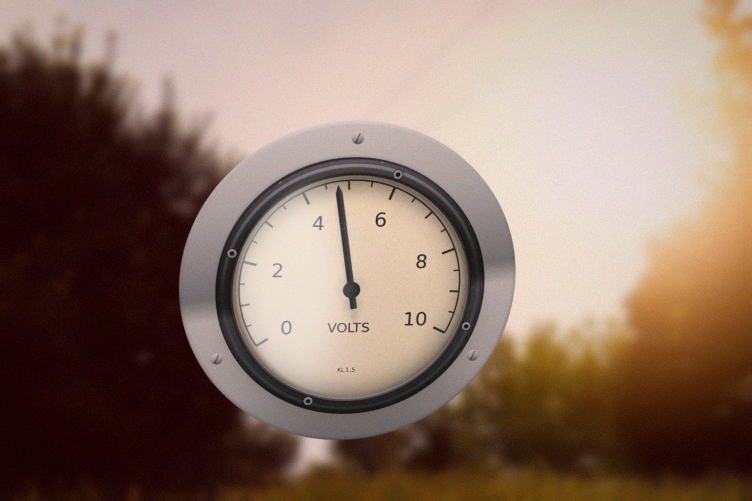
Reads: 4.75; V
